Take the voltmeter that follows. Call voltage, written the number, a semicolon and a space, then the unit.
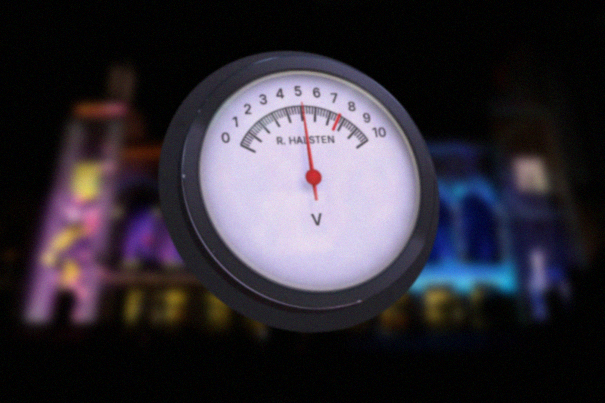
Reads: 5; V
